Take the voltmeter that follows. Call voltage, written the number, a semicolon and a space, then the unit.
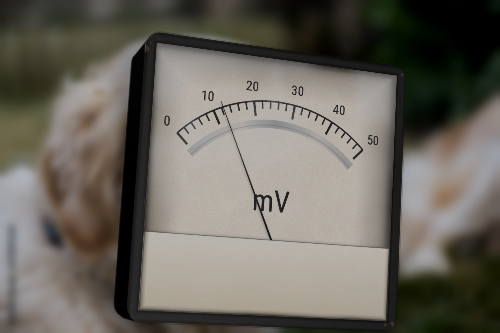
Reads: 12; mV
